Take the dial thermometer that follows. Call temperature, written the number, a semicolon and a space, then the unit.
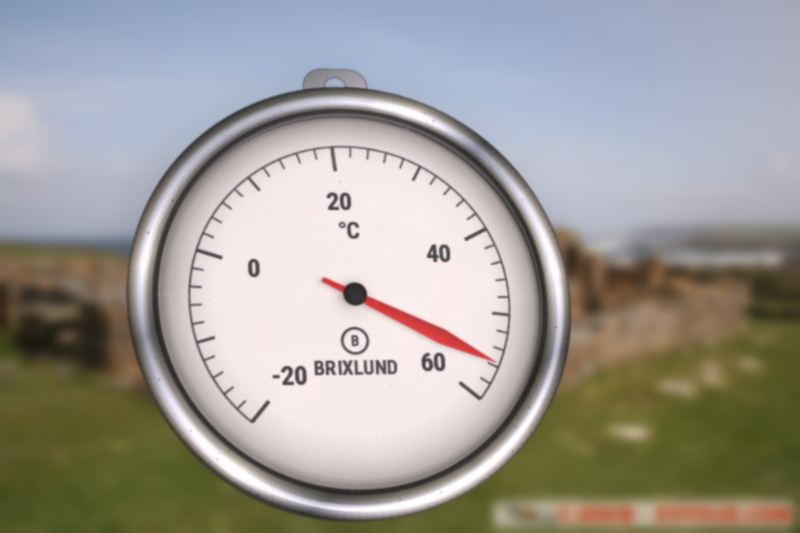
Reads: 56; °C
